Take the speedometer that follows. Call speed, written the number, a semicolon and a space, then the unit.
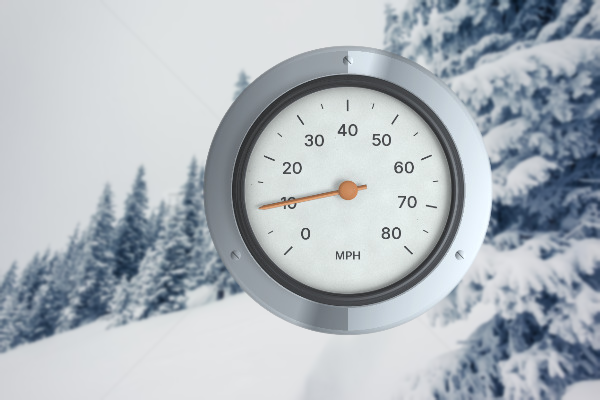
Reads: 10; mph
